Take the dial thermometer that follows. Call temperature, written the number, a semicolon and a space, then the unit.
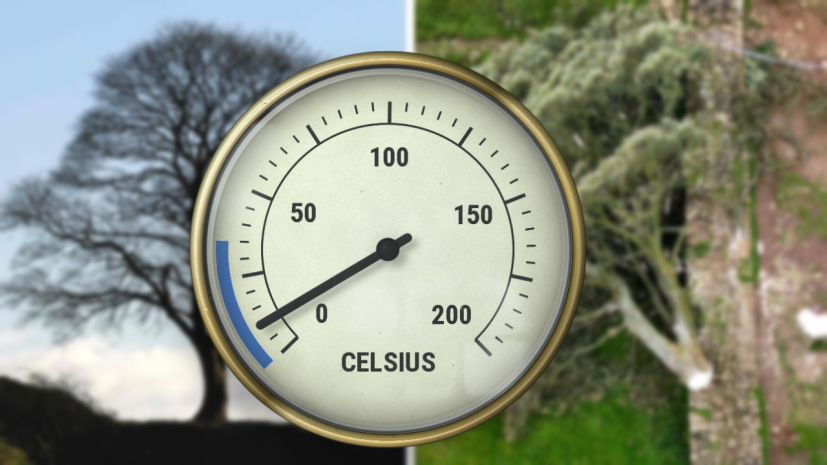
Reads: 10; °C
